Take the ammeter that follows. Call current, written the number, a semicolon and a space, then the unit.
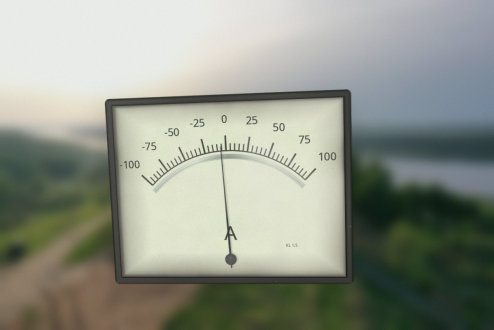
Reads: -5; A
